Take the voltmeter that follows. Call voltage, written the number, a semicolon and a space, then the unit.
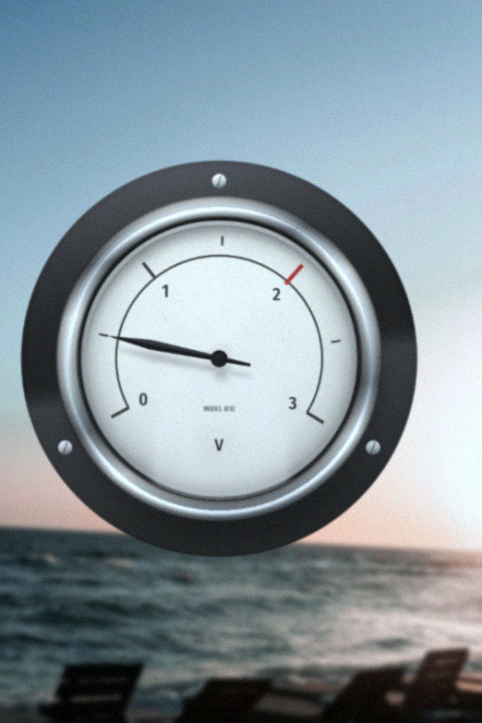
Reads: 0.5; V
